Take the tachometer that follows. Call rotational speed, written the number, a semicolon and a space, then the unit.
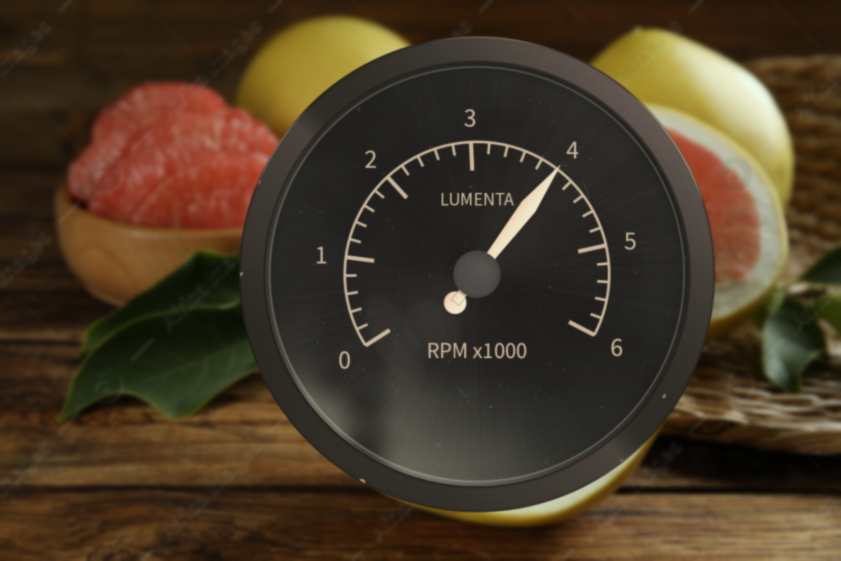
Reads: 4000; rpm
